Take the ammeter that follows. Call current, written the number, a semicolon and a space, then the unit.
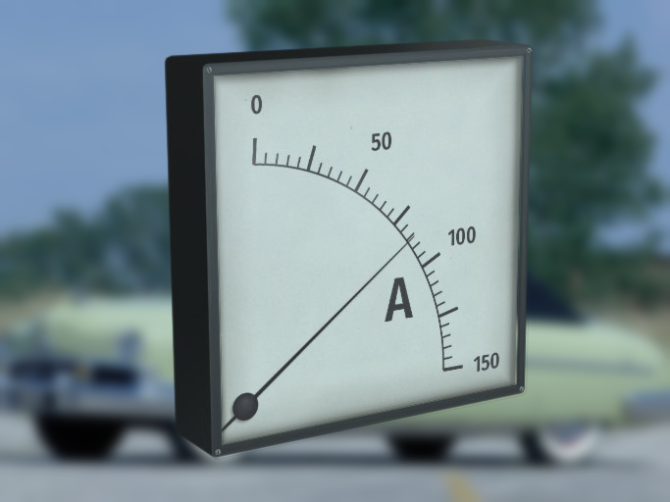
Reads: 85; A
